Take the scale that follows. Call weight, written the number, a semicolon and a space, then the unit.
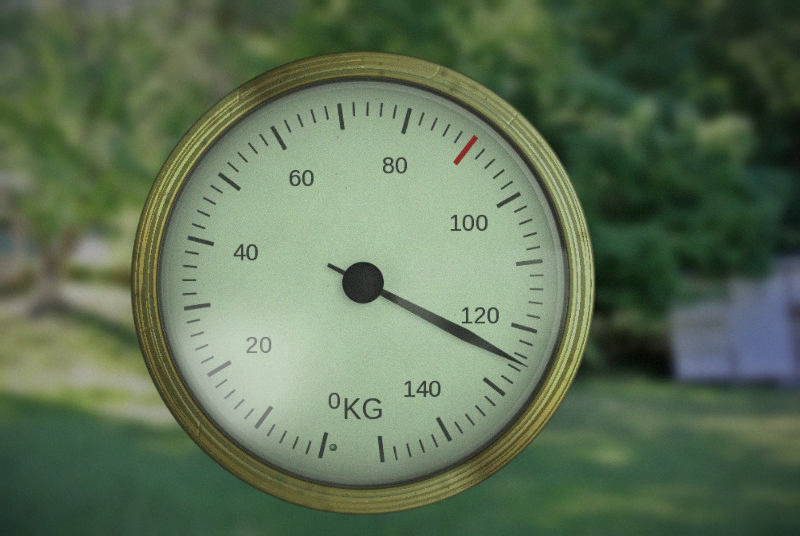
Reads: 125; kg
